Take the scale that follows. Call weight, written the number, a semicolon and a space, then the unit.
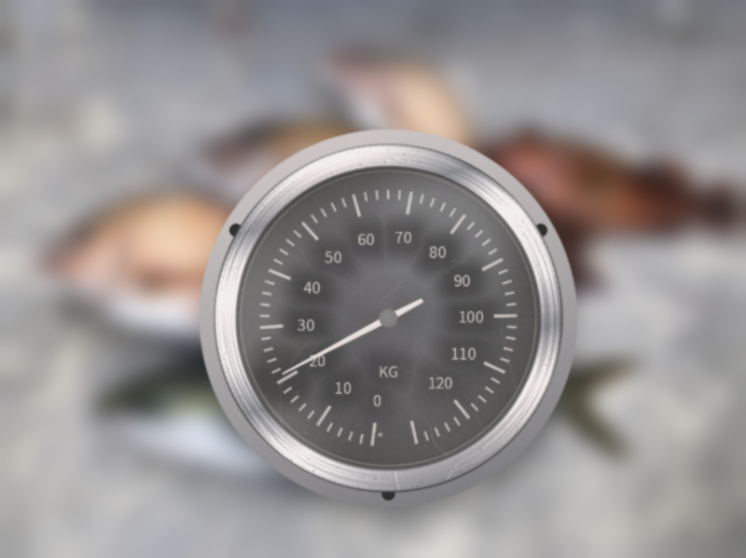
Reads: 21; kg
